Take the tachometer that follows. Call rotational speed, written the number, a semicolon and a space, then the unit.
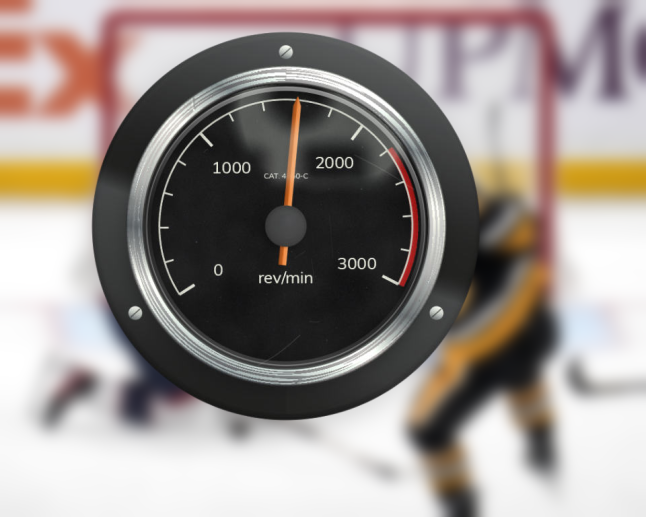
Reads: 1600; rpm
